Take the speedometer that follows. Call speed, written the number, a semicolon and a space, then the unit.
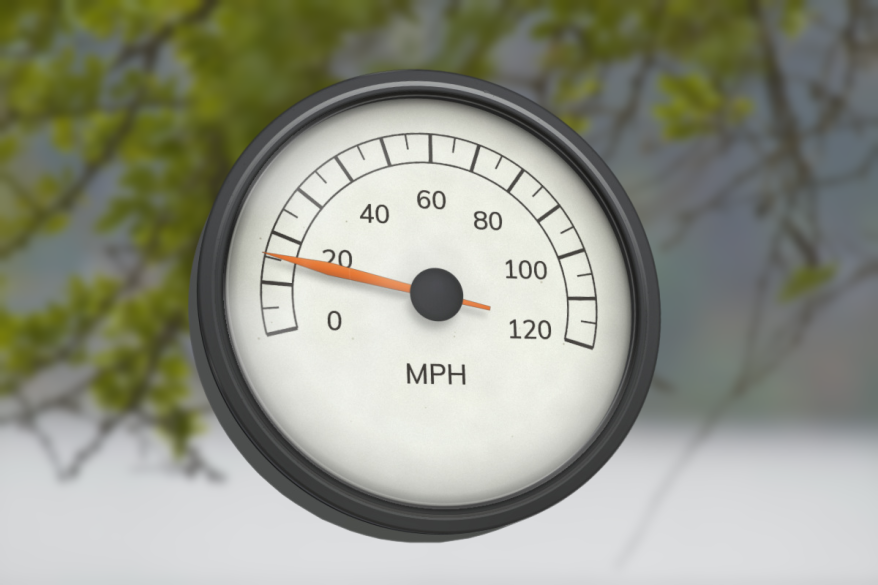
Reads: 15; mph
